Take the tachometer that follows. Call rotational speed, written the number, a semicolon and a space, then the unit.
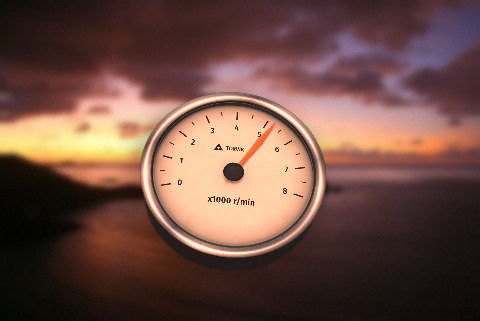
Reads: 5250; rpm
